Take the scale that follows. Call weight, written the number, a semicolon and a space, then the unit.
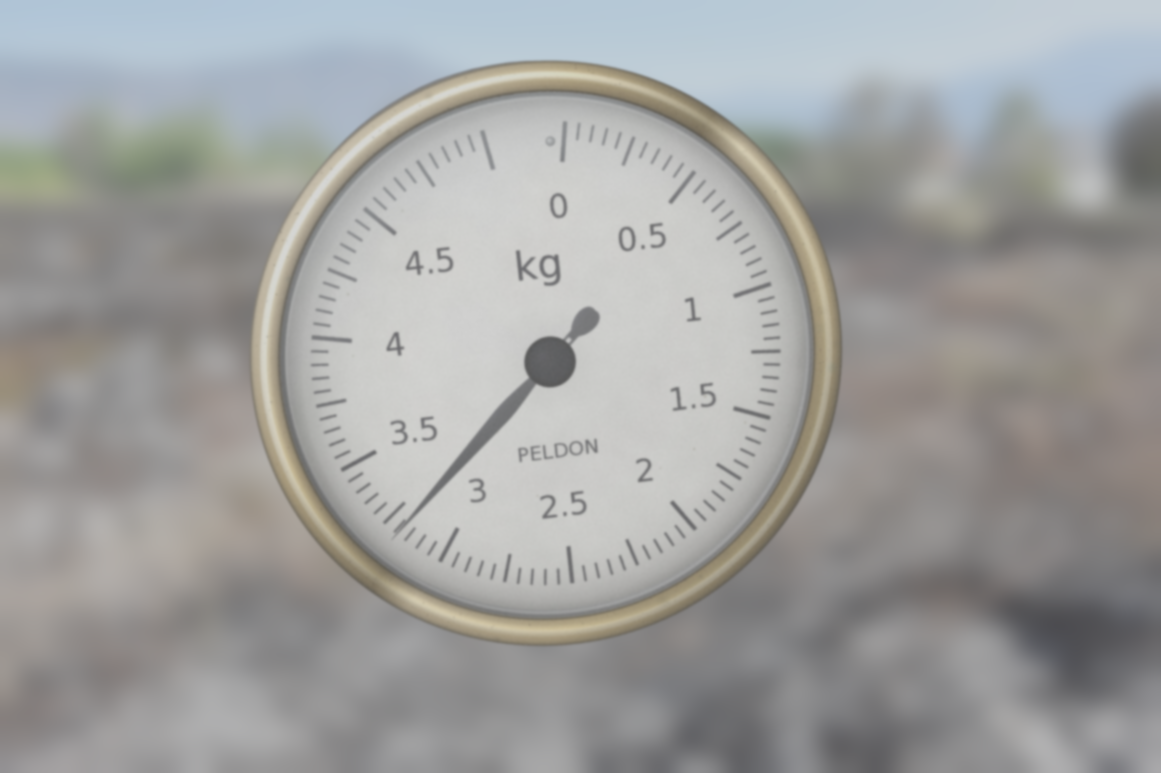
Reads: 3.2; kg
